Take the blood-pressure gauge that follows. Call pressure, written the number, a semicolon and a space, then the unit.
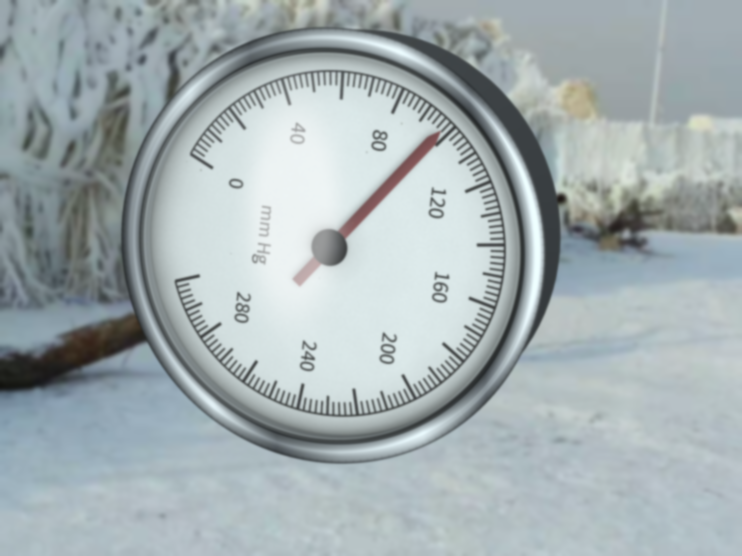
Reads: 98; mmHg
